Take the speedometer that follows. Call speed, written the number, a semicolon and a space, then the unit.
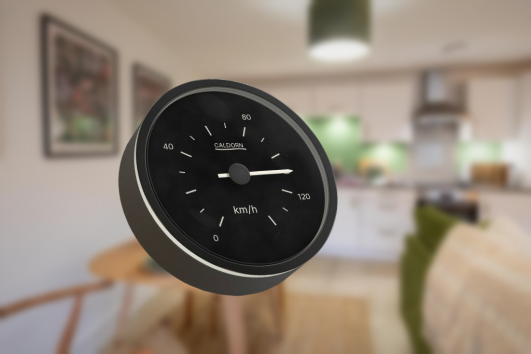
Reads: 110; km/h
